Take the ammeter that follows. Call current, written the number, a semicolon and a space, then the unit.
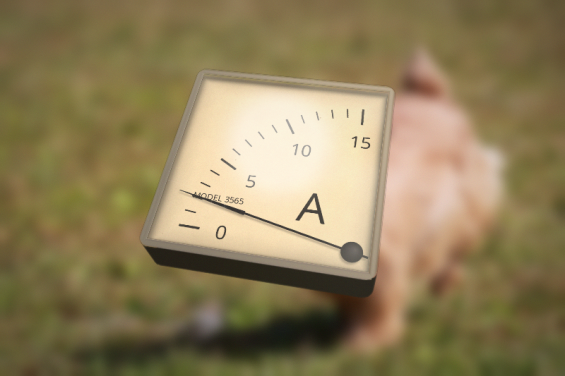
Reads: 2; A
